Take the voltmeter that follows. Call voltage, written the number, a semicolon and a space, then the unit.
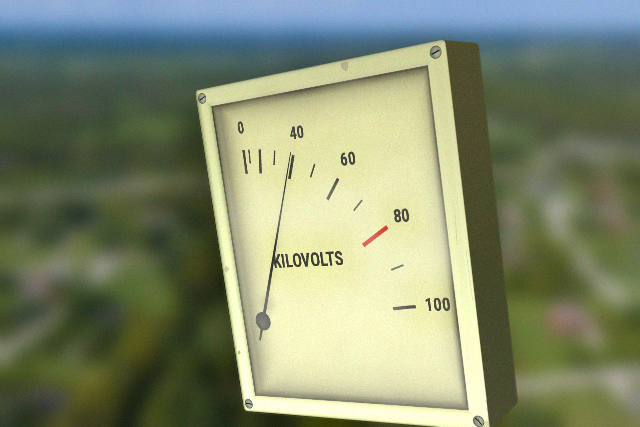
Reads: 40; kV
